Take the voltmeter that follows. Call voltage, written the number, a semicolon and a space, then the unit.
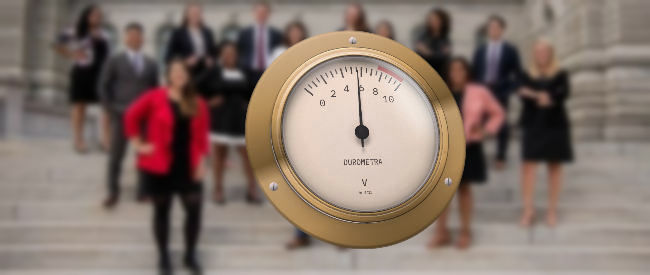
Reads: 5.5; V
